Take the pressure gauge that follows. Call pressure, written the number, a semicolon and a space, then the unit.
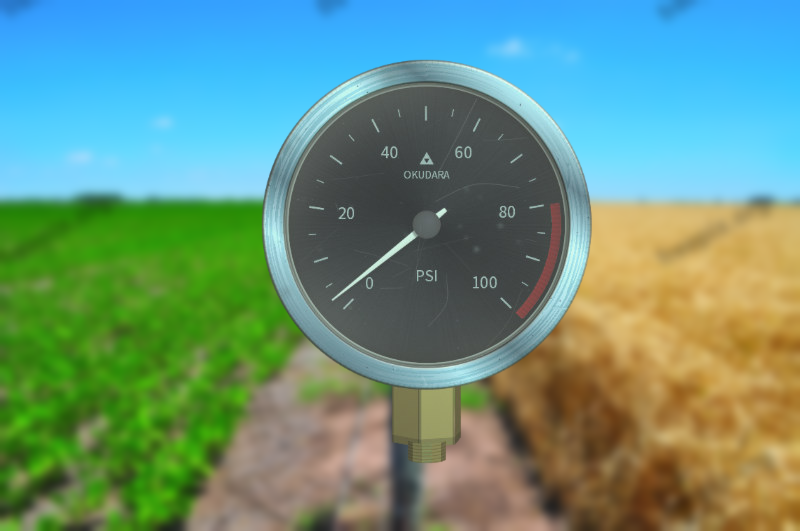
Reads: 2.5; psi
